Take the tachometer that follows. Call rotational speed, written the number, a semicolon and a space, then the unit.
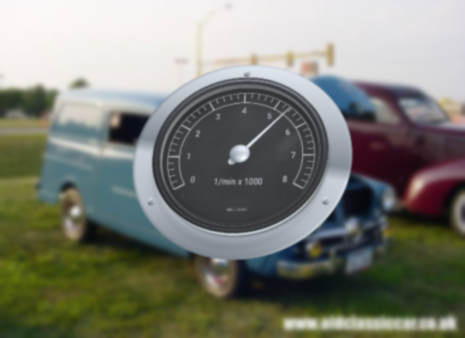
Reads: 5400; rpm
